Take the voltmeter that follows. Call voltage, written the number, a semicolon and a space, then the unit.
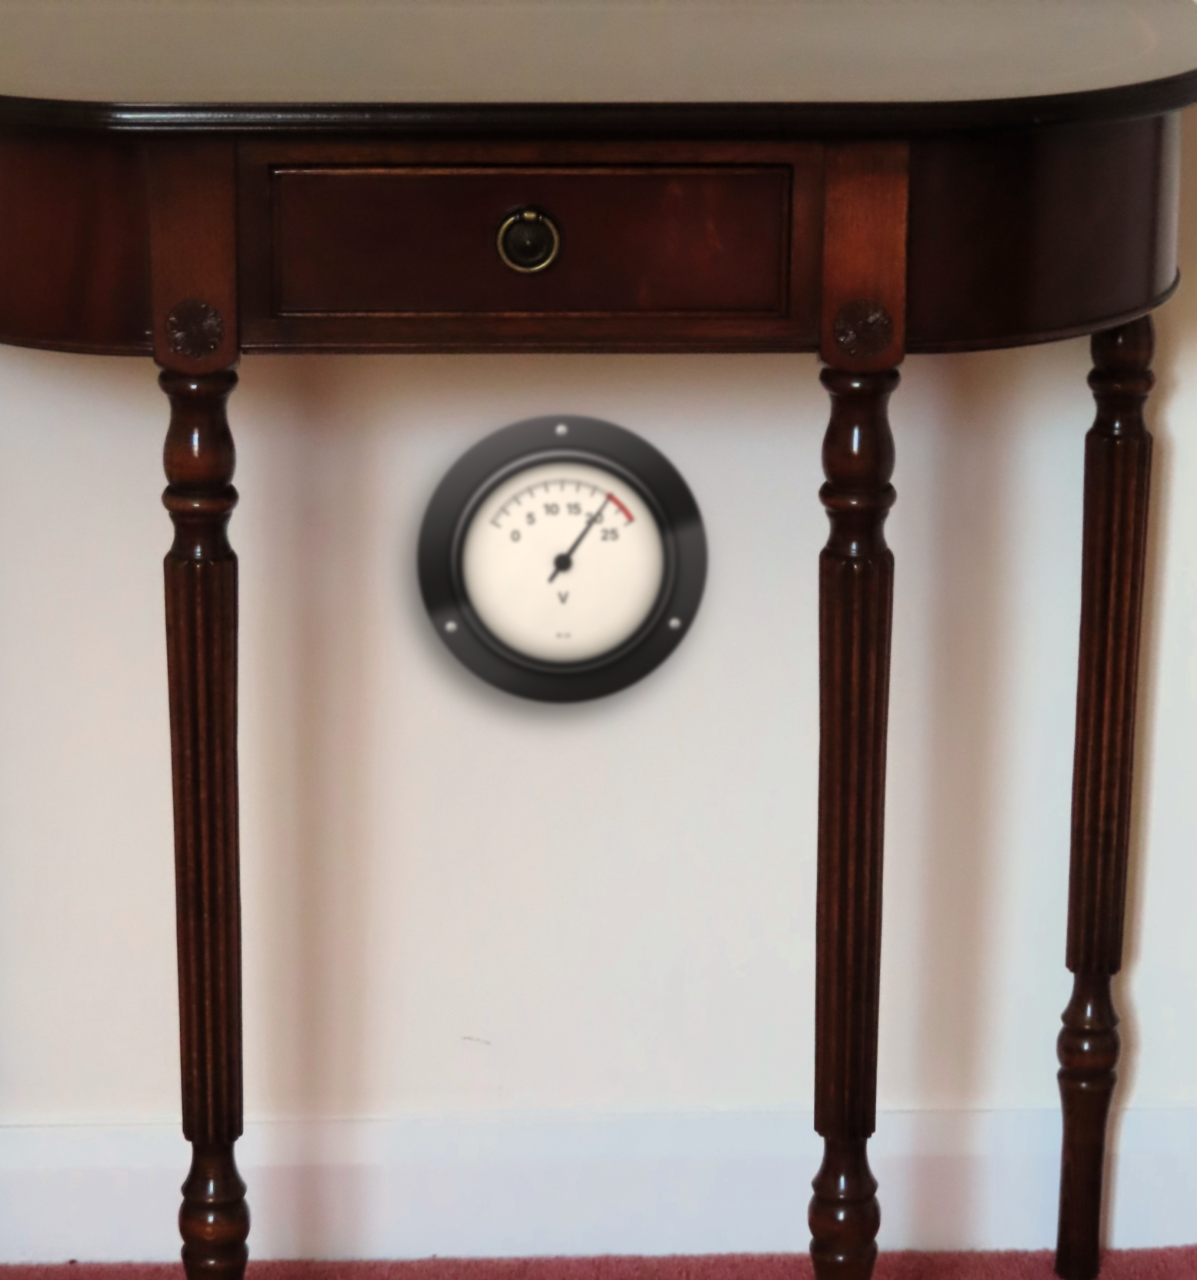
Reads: 20; V
